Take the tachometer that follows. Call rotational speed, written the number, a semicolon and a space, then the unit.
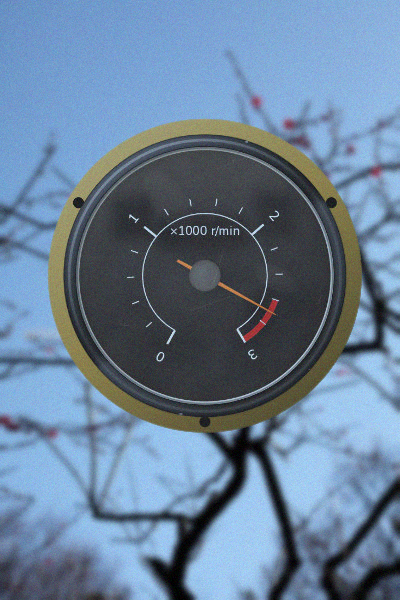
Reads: 2700; rpm
